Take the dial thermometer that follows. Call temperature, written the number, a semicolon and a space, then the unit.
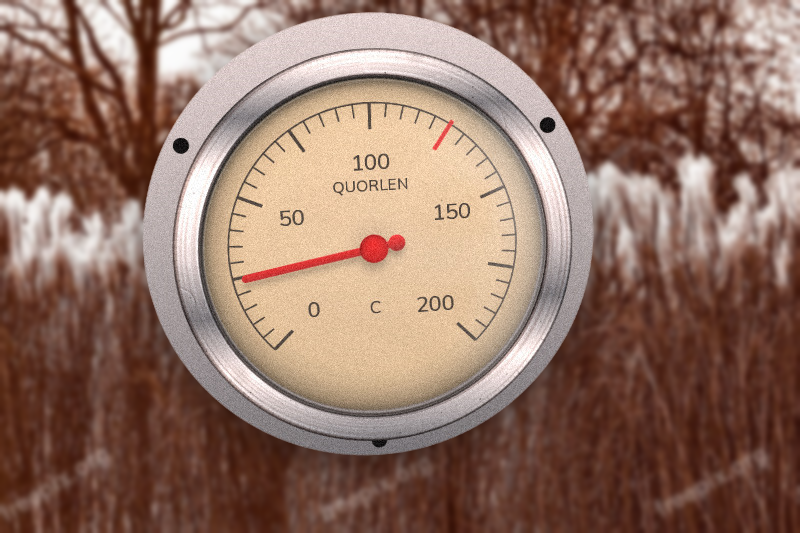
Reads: 25; °C
